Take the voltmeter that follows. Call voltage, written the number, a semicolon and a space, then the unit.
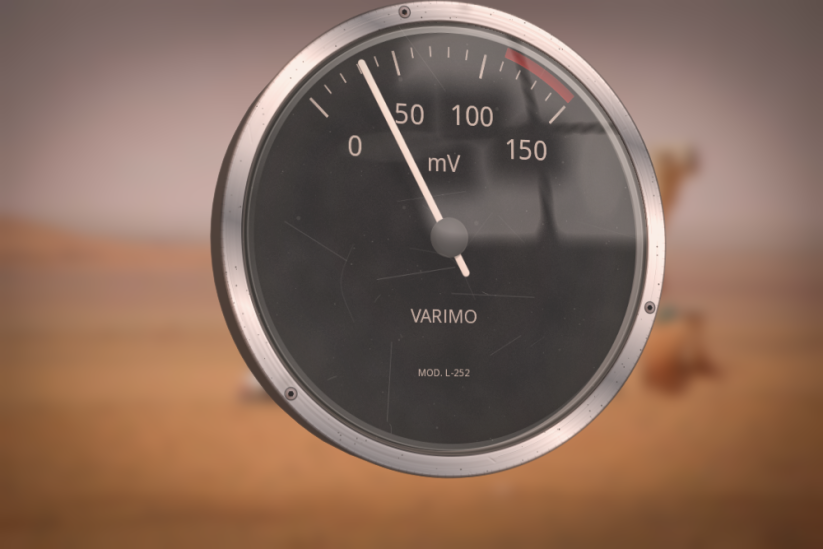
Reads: 30; mV
